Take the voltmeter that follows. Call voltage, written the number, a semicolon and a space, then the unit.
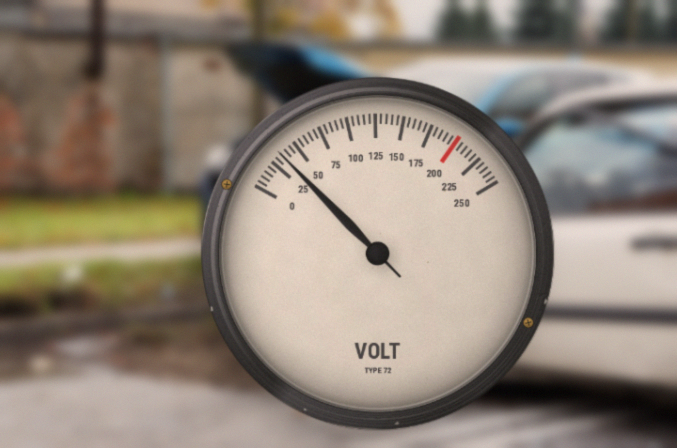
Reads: 35; V
